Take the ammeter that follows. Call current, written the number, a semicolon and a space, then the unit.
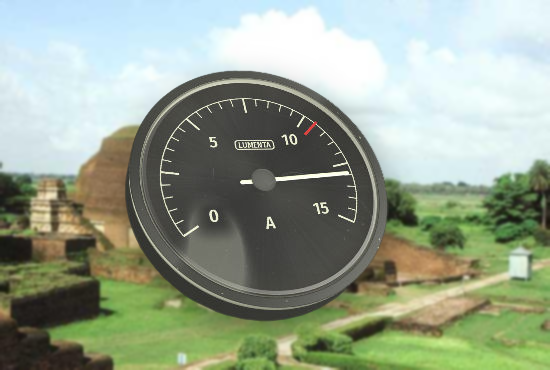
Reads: 13; A
